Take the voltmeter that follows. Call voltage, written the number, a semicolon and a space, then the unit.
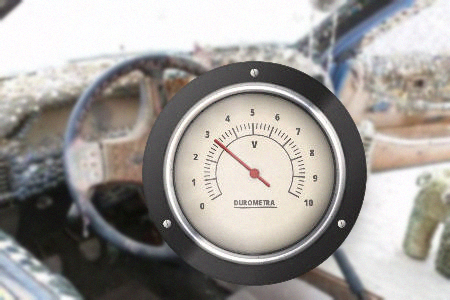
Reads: 3; V
